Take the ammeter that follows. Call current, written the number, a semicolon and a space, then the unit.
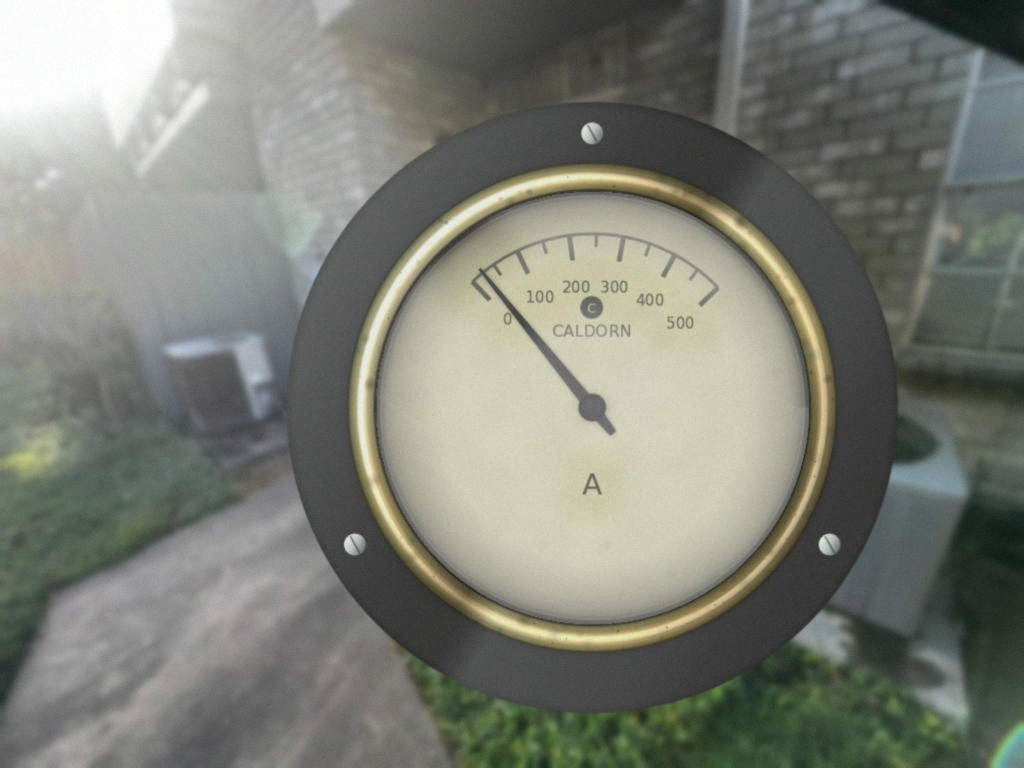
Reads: 25; A
